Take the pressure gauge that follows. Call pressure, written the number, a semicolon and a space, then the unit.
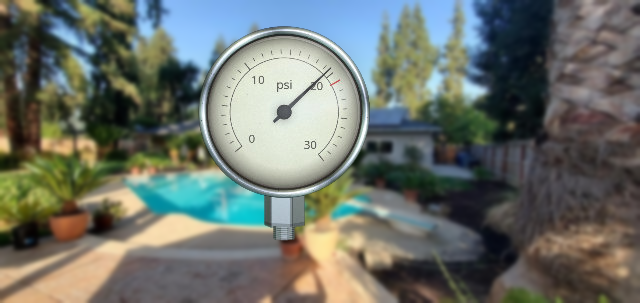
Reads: 19.5; psi
